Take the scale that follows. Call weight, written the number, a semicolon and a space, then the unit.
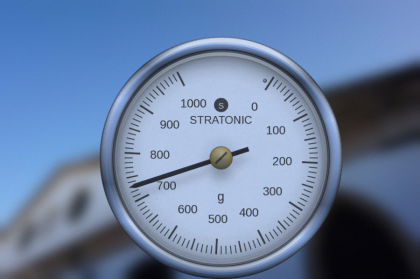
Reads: 730; g
